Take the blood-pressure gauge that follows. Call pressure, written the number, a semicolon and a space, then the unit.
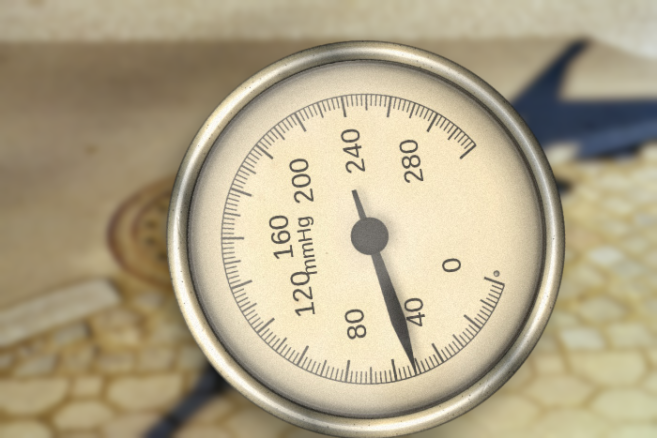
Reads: 52; mmHg
